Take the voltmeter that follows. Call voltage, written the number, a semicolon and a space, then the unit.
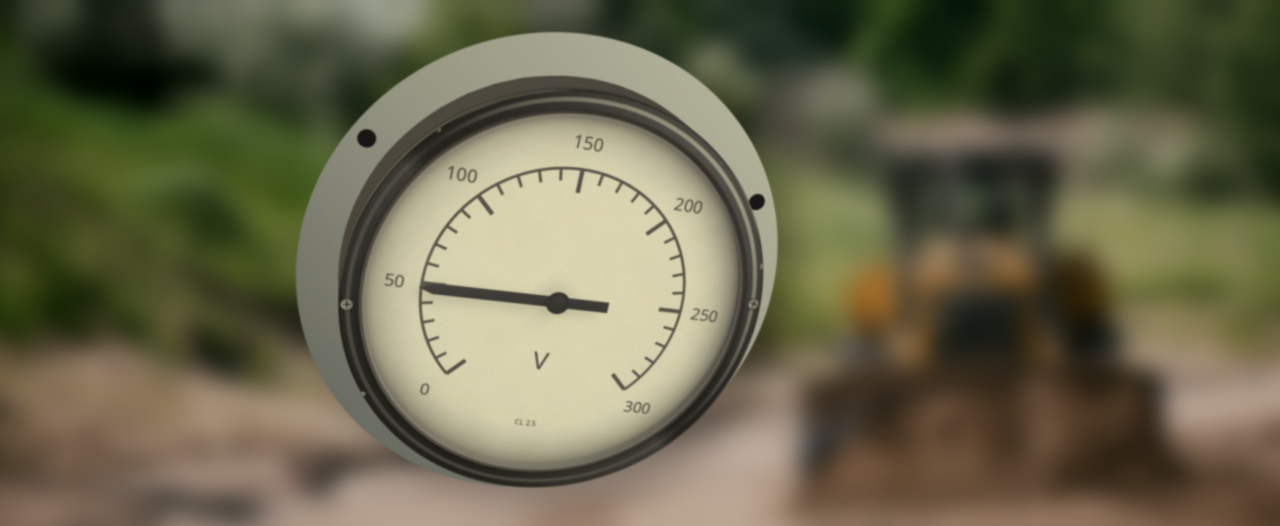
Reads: 50; V
